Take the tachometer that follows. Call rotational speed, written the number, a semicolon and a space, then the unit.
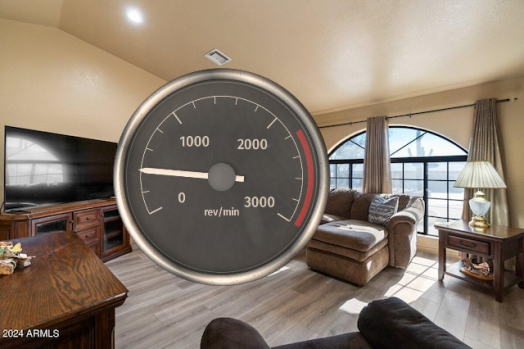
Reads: 400; rpm
